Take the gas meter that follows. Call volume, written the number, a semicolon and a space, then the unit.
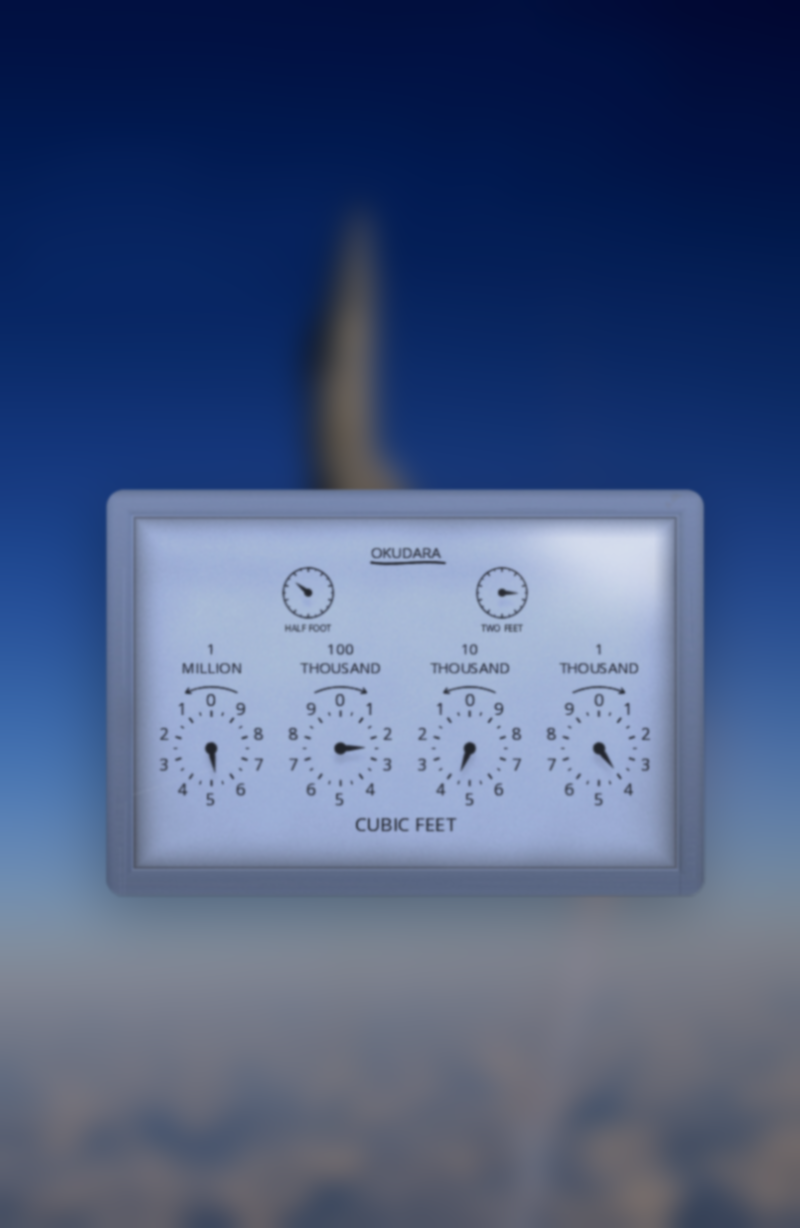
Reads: 524400; ft³
